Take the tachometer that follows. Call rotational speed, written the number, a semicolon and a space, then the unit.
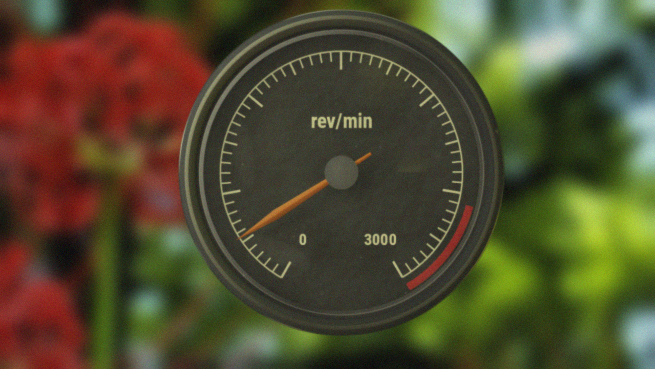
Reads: 275; rpm
